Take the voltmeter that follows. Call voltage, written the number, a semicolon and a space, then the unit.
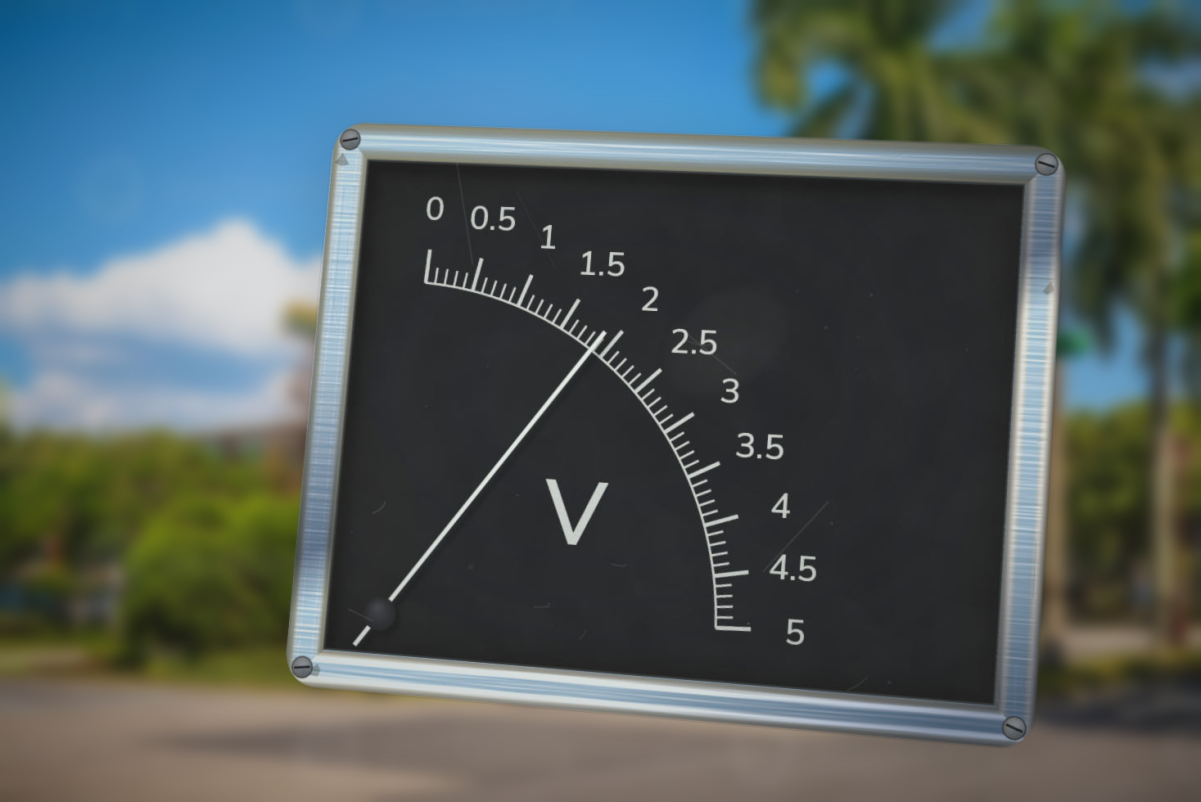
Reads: 1.9; V
